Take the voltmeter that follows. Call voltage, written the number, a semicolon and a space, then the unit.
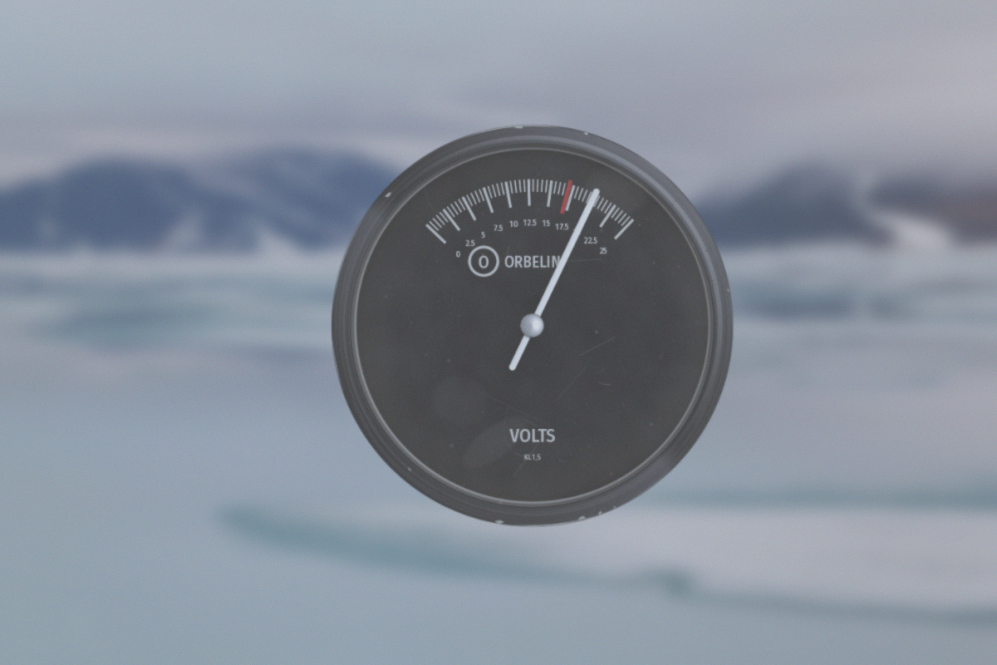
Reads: 20; V
